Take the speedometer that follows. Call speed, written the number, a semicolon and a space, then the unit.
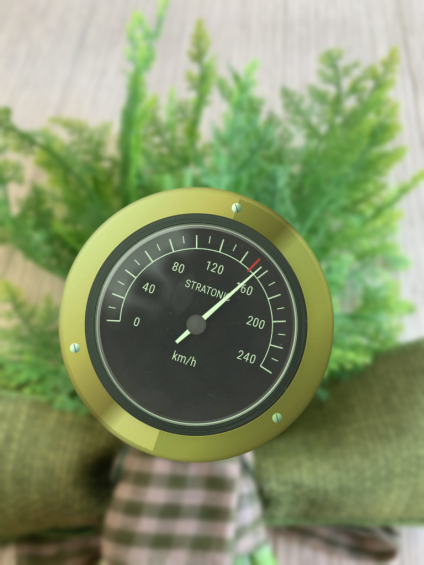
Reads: 155; km/h
